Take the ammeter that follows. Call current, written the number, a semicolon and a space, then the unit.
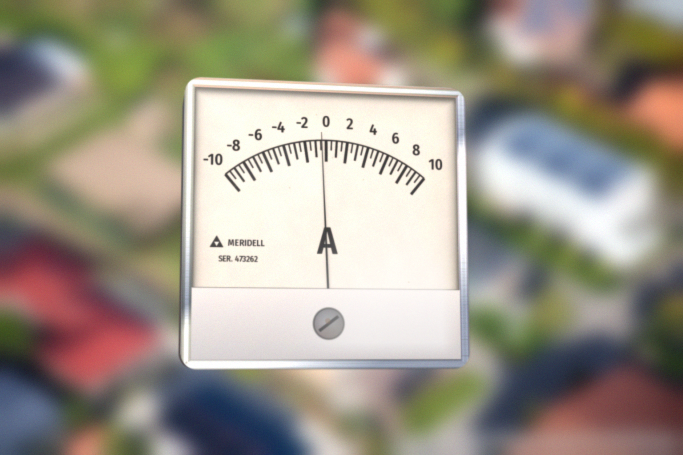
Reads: -0.5; A
